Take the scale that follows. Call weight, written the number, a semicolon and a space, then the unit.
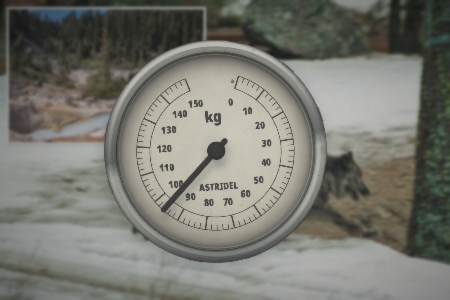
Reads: 96; kg
